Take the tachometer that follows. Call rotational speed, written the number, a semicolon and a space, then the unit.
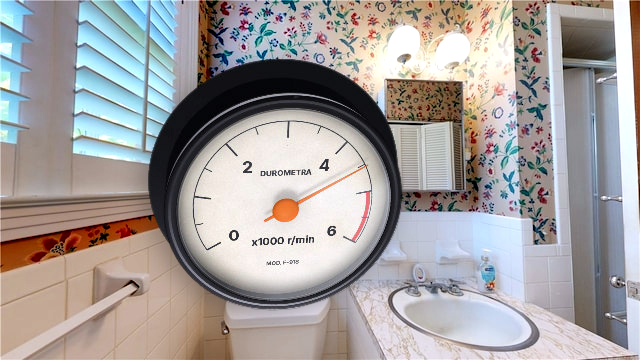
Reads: 4500; rpm
